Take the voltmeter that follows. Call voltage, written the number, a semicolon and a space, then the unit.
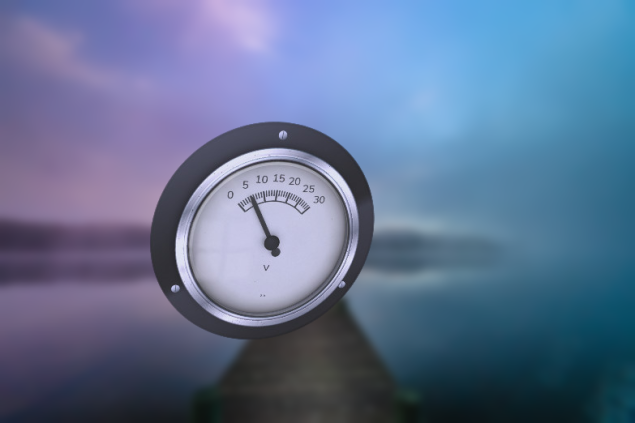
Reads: 5; V
